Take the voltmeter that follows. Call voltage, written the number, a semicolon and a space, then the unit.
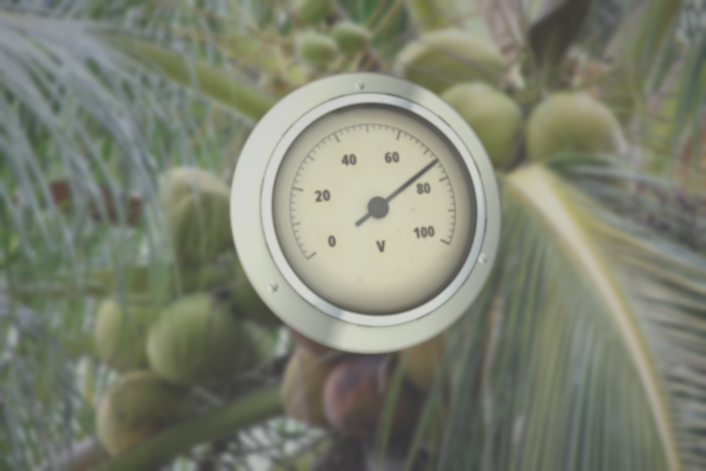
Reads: 74; V
